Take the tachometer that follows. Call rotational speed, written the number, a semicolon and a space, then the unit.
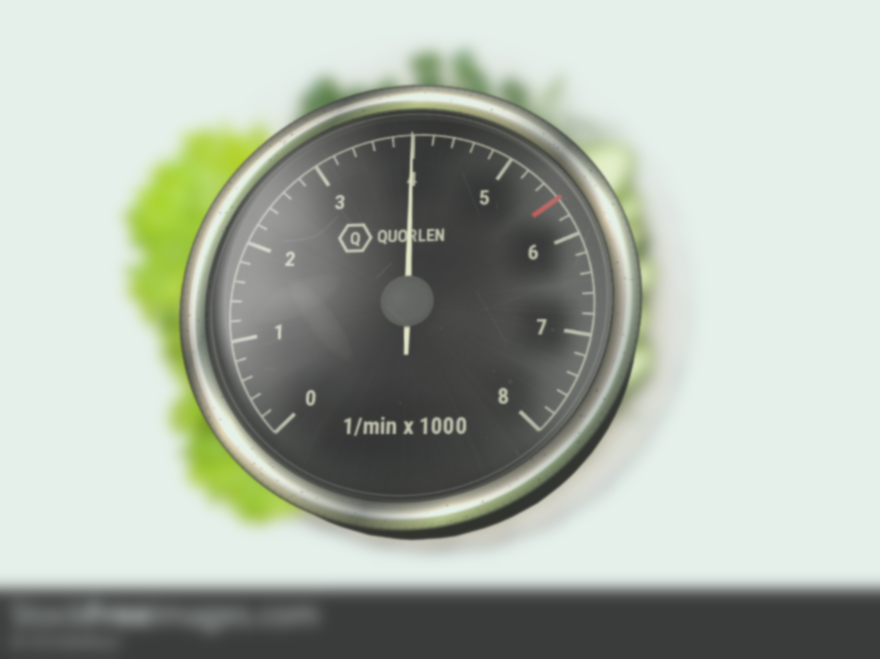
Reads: 4000; rpm
